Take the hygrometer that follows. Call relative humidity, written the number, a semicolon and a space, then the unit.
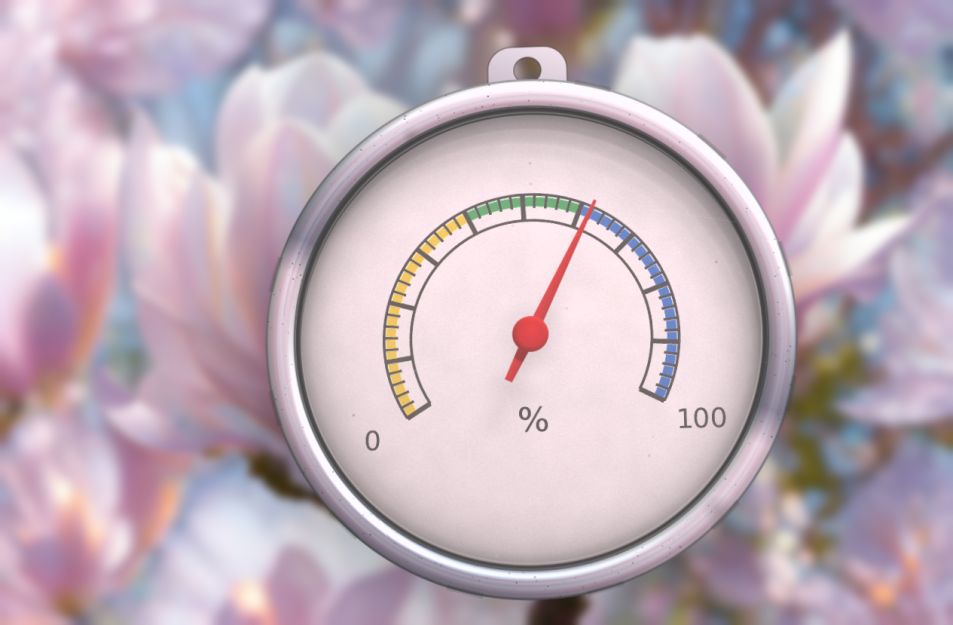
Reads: 62; %
